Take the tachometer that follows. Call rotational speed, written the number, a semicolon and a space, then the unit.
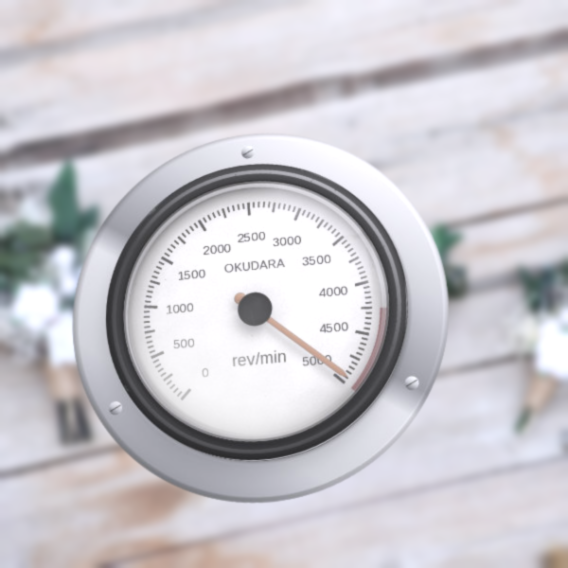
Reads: 4950; rpm
